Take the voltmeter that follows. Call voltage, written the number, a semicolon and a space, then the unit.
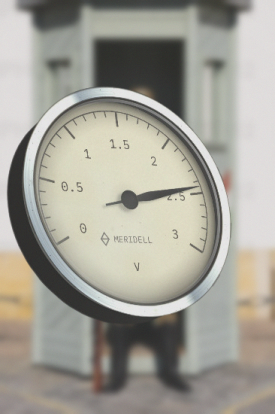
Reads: 2.45; V
